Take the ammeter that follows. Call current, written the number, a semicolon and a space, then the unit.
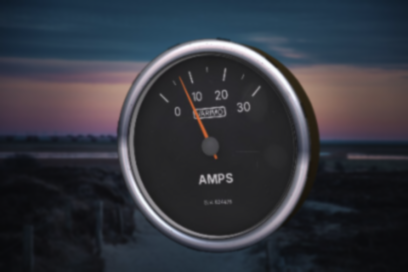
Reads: 7.5; A
